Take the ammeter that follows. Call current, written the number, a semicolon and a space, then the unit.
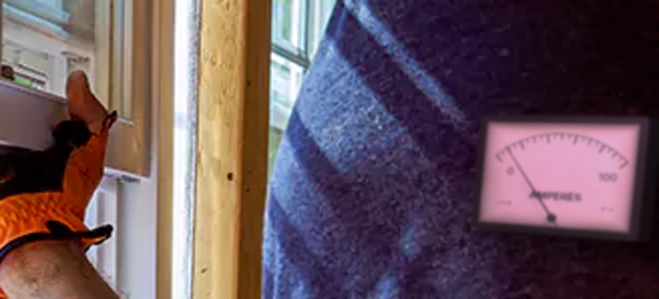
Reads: 10; A
